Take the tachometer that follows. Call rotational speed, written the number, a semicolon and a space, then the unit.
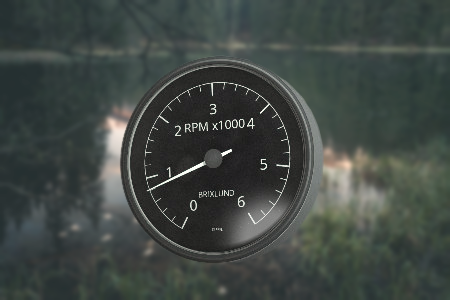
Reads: 800; rpm
